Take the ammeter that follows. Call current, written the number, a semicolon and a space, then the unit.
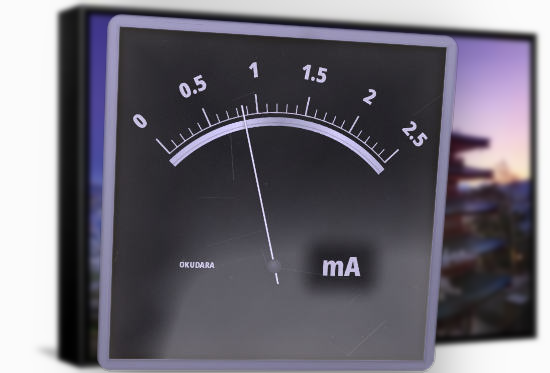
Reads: 0.85; mA
